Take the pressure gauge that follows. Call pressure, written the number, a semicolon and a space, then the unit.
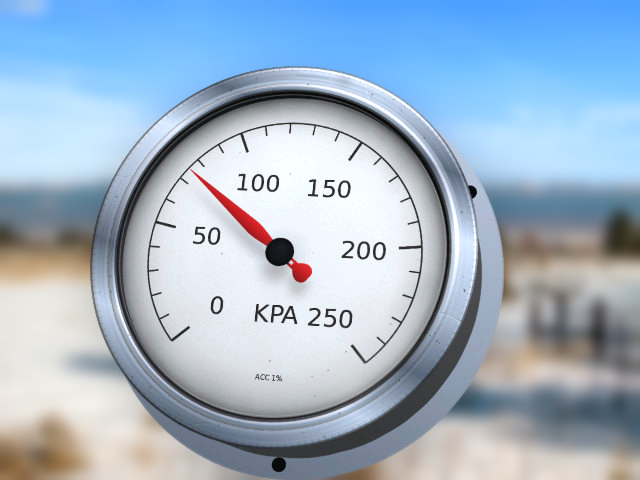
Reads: 75; kPa
